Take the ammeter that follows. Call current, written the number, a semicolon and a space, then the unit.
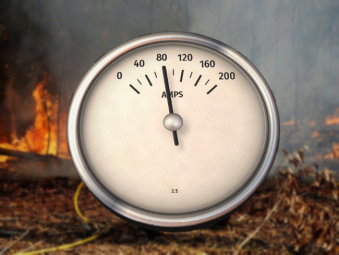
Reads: 80; A
